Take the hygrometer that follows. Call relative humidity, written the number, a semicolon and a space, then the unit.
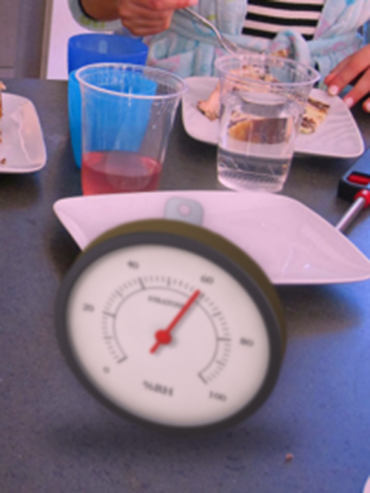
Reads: 60; %
